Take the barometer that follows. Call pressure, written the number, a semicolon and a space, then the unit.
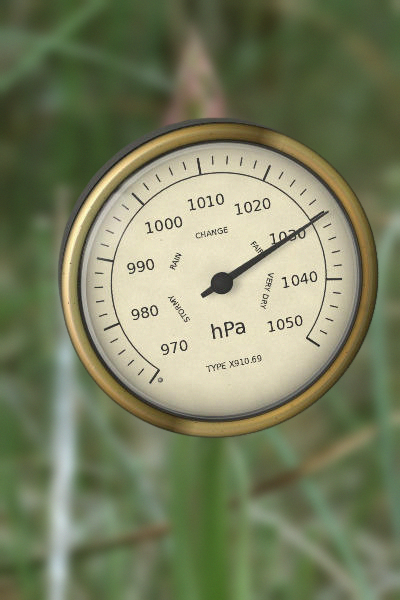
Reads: 1030; hPa
